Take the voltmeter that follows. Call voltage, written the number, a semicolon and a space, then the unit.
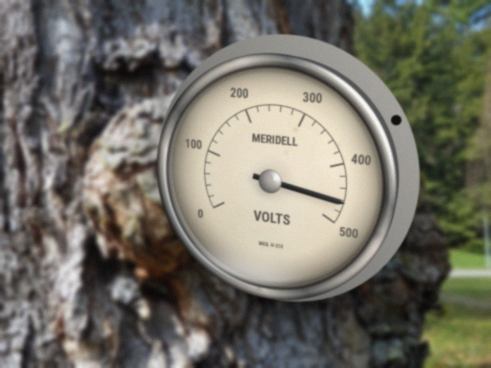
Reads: 460; V
